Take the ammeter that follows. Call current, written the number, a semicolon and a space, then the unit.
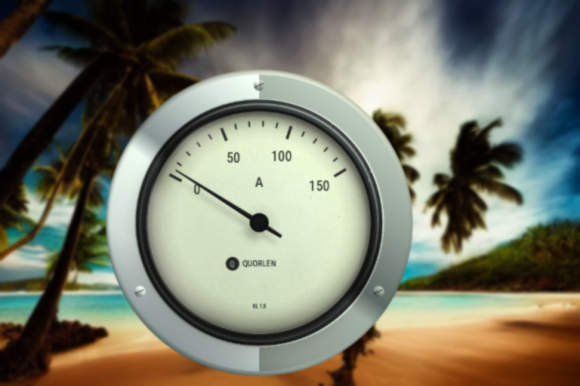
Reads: 5; A
